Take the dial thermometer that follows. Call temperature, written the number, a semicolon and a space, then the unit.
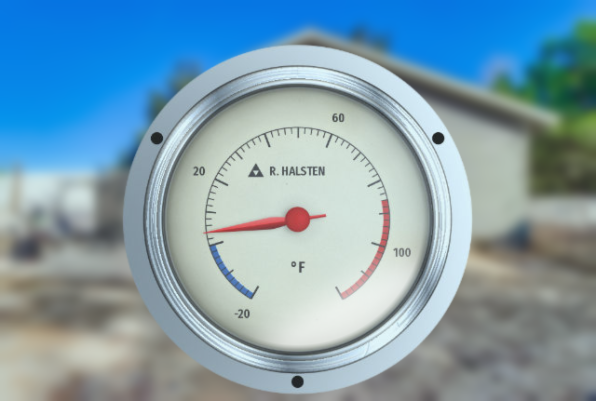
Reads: 4; °F
